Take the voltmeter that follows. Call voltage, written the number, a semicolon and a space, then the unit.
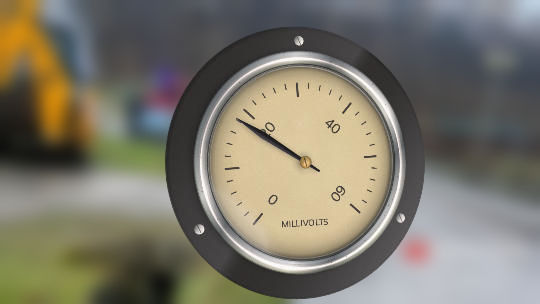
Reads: 18; mV
